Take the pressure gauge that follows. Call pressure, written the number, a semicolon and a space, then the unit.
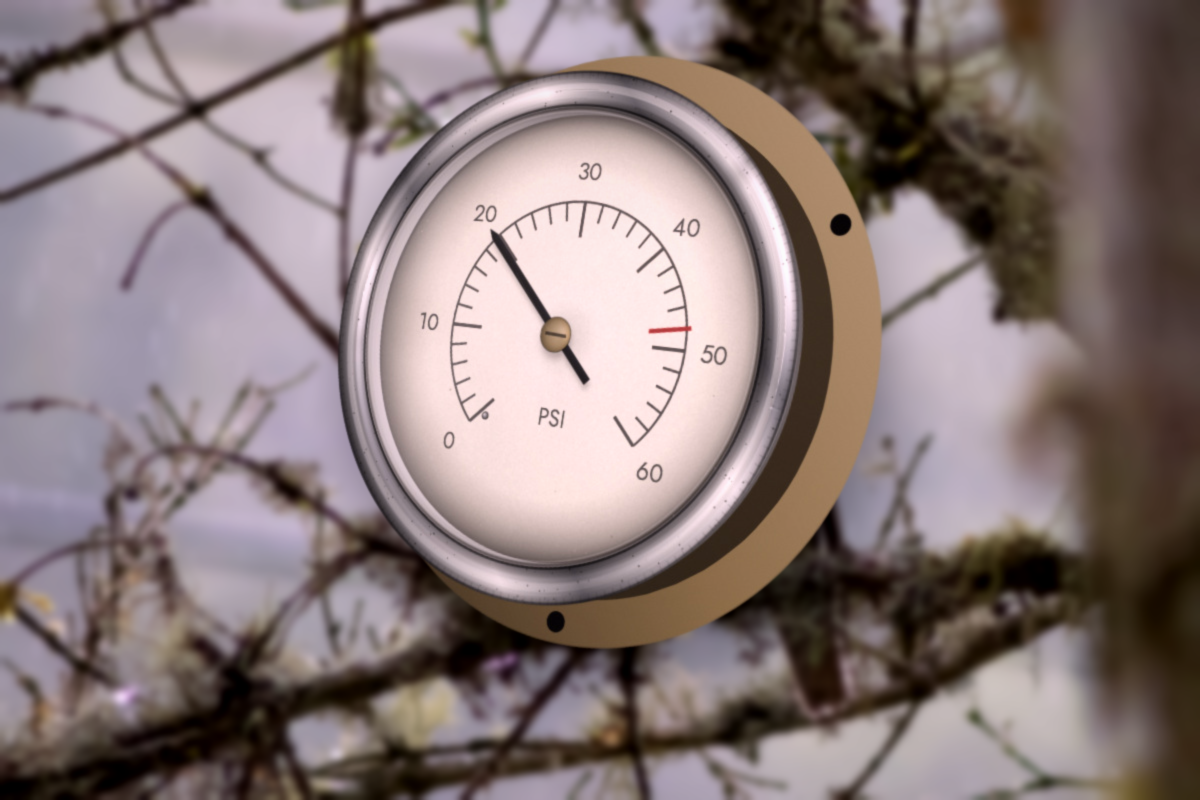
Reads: 20; psi
